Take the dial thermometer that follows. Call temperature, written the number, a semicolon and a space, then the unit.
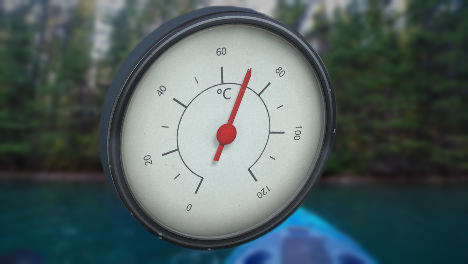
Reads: 70; °C
